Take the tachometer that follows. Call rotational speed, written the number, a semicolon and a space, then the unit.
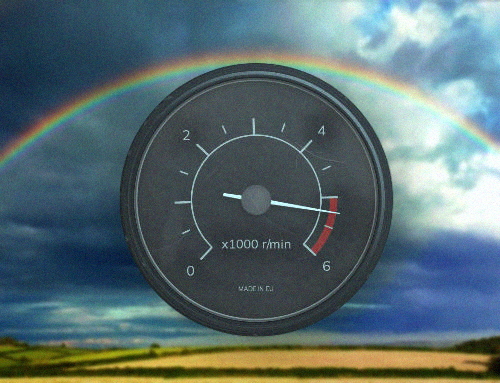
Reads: 5250; rpm
